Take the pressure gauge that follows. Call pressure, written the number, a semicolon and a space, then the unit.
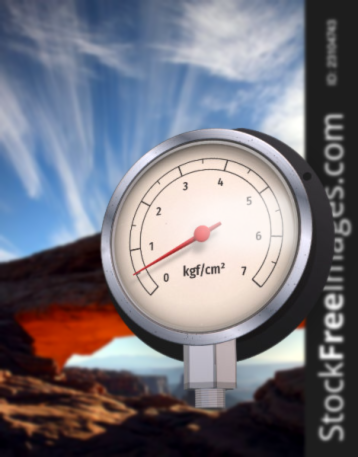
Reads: 0.5; kg/cm²
